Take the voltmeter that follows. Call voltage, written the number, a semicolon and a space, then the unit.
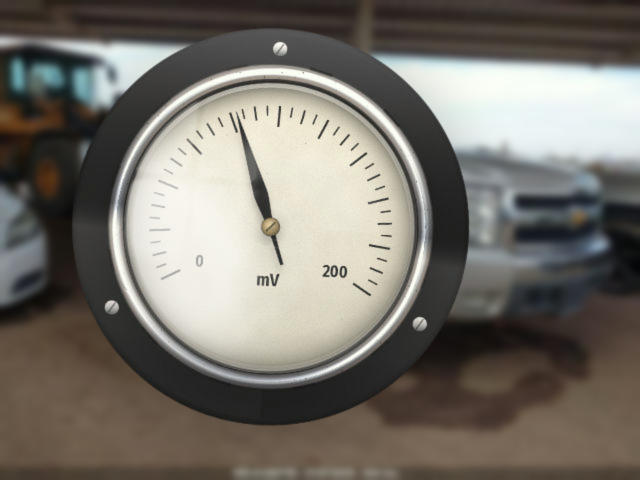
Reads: 82.5; mV
